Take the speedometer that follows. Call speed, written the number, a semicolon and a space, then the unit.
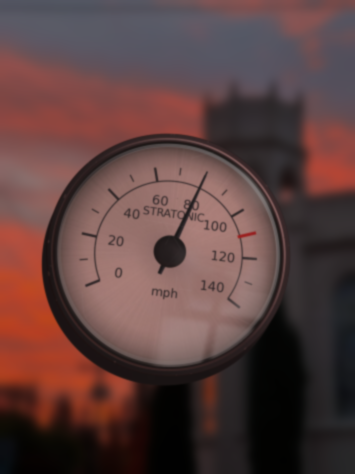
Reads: 80; mph
